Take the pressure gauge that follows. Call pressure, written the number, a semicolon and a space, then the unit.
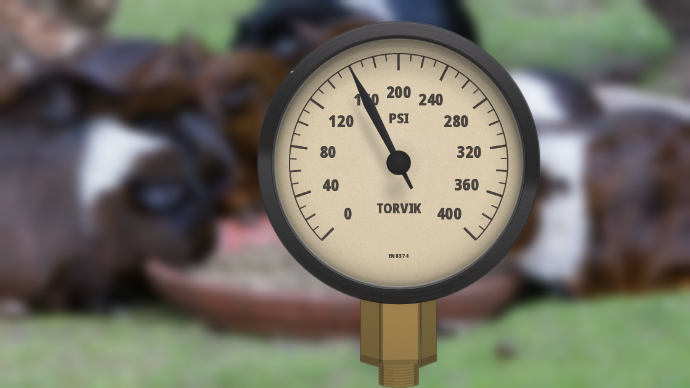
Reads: 160; psi
